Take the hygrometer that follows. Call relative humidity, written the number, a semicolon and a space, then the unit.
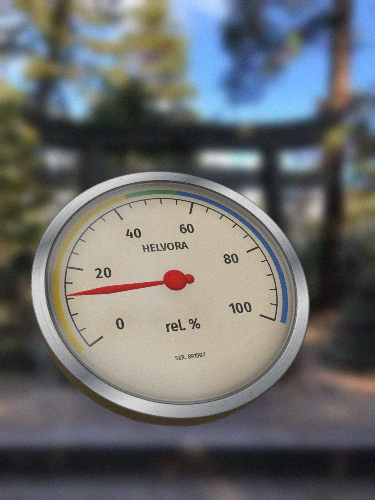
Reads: 12; %
